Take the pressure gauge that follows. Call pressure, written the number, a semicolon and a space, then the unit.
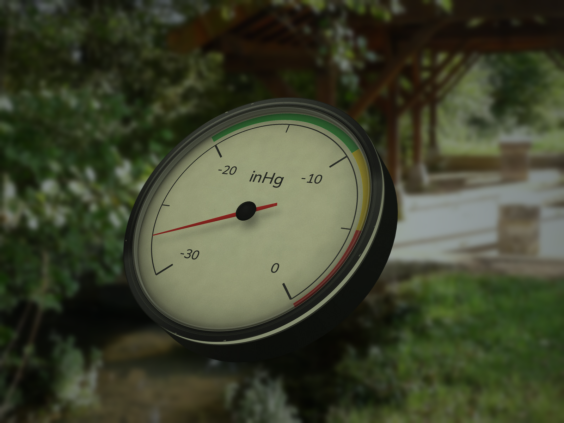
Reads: -27.5; inHg
